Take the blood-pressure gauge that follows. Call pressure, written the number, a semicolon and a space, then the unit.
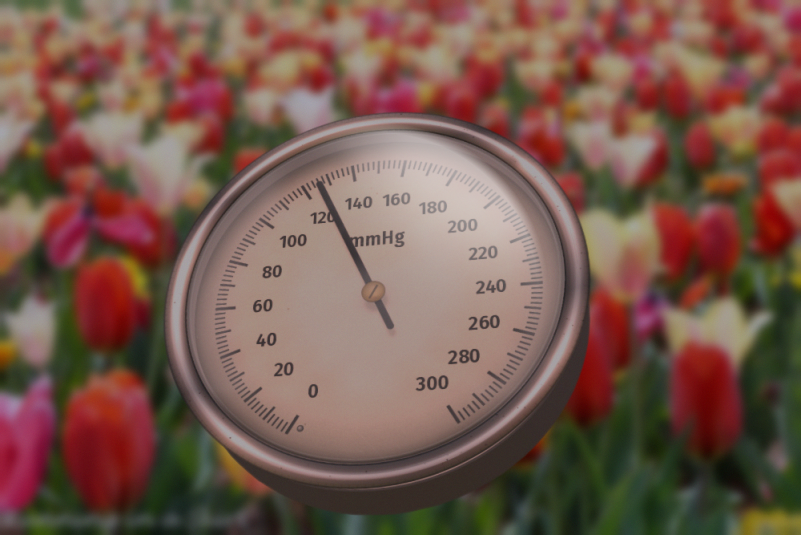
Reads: 126; mmHg
